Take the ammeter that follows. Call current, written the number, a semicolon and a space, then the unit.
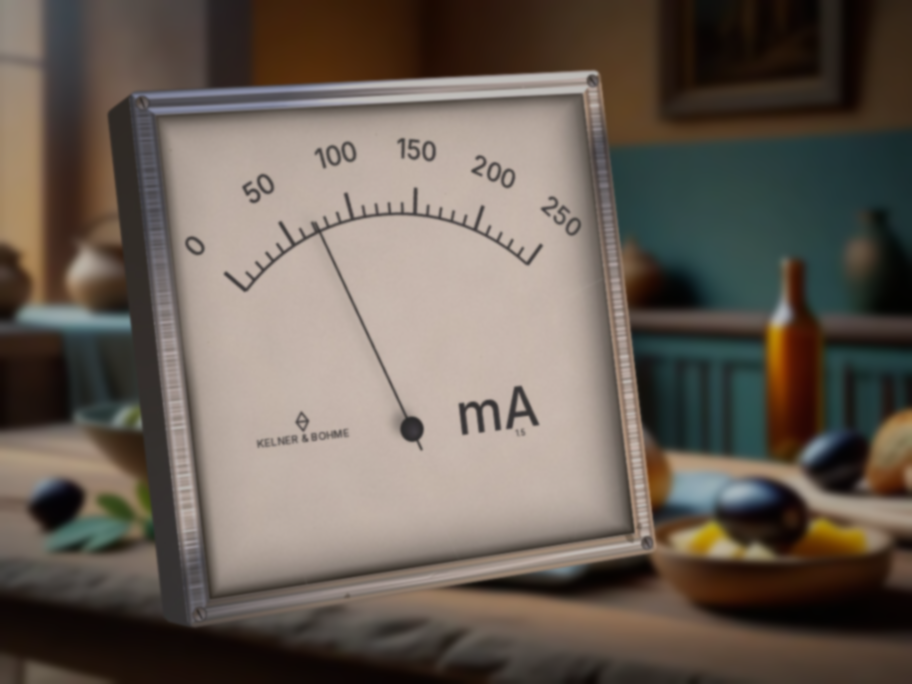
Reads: 70; mA
